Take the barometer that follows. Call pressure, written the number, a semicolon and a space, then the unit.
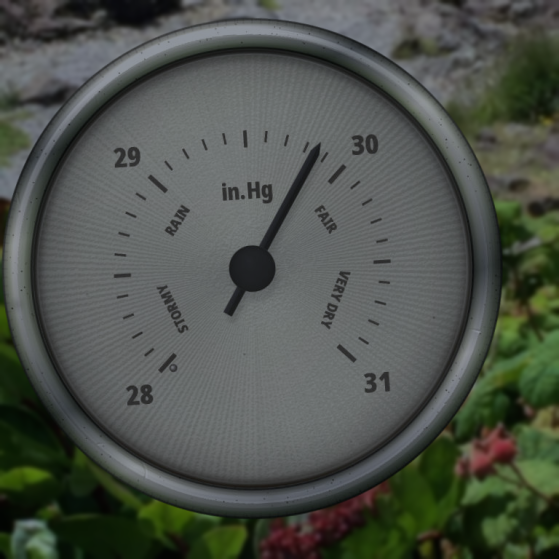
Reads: 29.85; inHg
